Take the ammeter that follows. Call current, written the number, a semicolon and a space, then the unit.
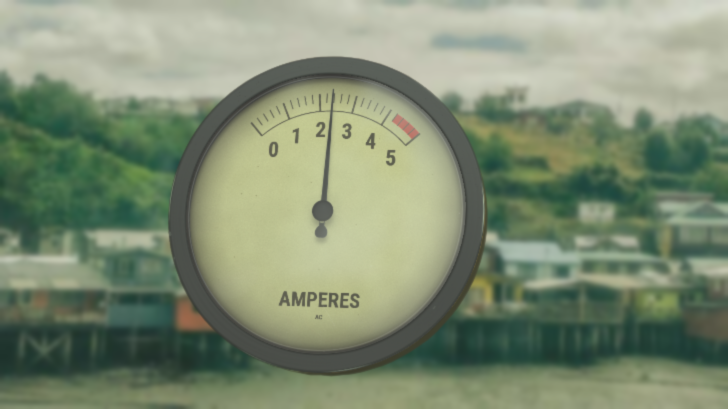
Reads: 2.4; A
